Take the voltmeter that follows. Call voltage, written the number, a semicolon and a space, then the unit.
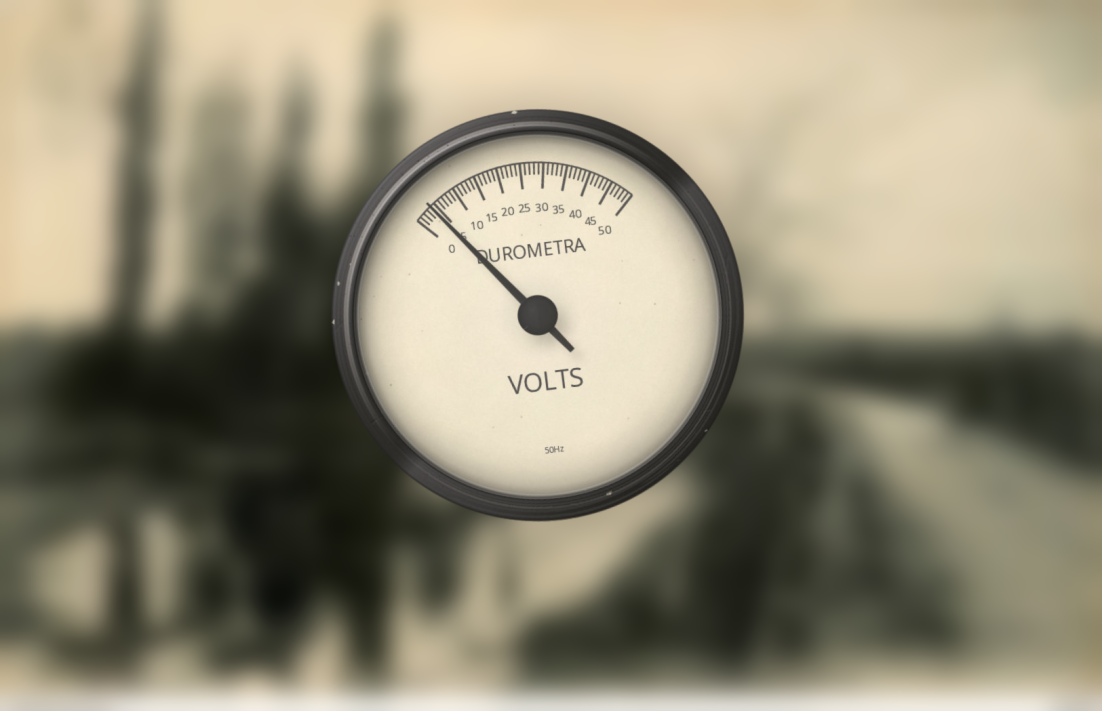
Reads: 4; V
